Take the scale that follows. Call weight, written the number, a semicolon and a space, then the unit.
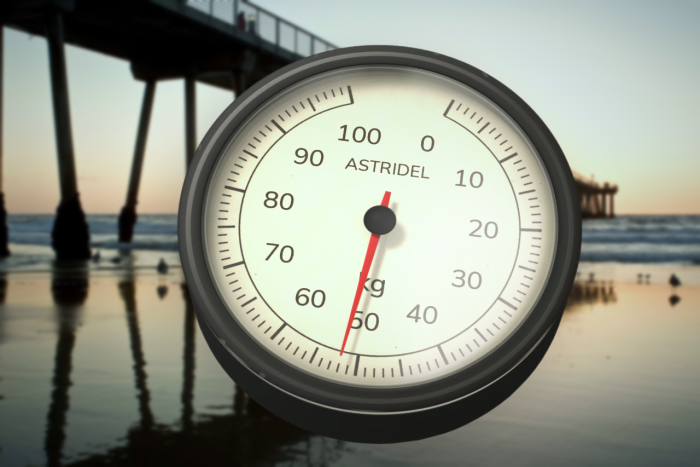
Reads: 52; kg
